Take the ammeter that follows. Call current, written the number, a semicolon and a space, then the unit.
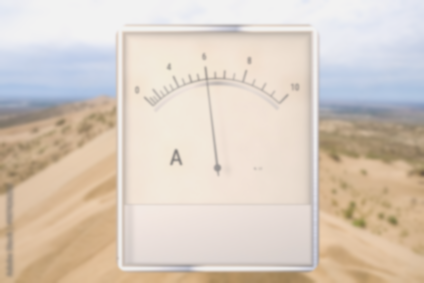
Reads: 6; A
